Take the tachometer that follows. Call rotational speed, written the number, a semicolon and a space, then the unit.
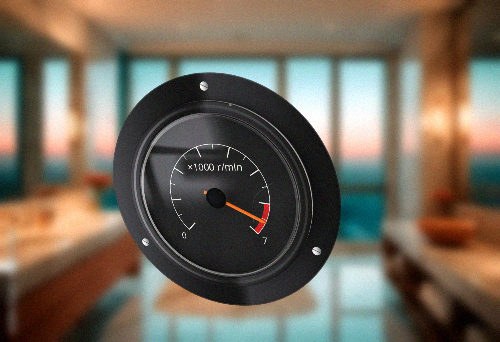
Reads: 6500; rpm
